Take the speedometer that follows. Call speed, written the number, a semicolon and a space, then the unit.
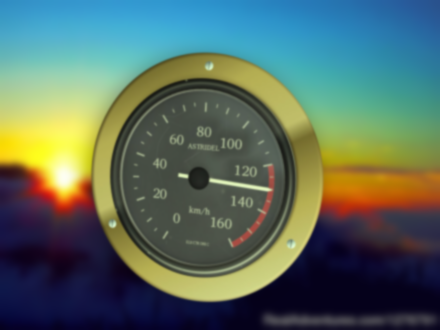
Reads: 130; km/h
